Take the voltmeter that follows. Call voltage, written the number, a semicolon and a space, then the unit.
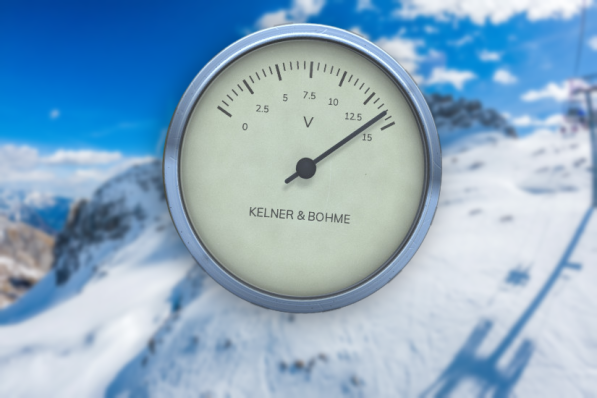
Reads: 14; V
